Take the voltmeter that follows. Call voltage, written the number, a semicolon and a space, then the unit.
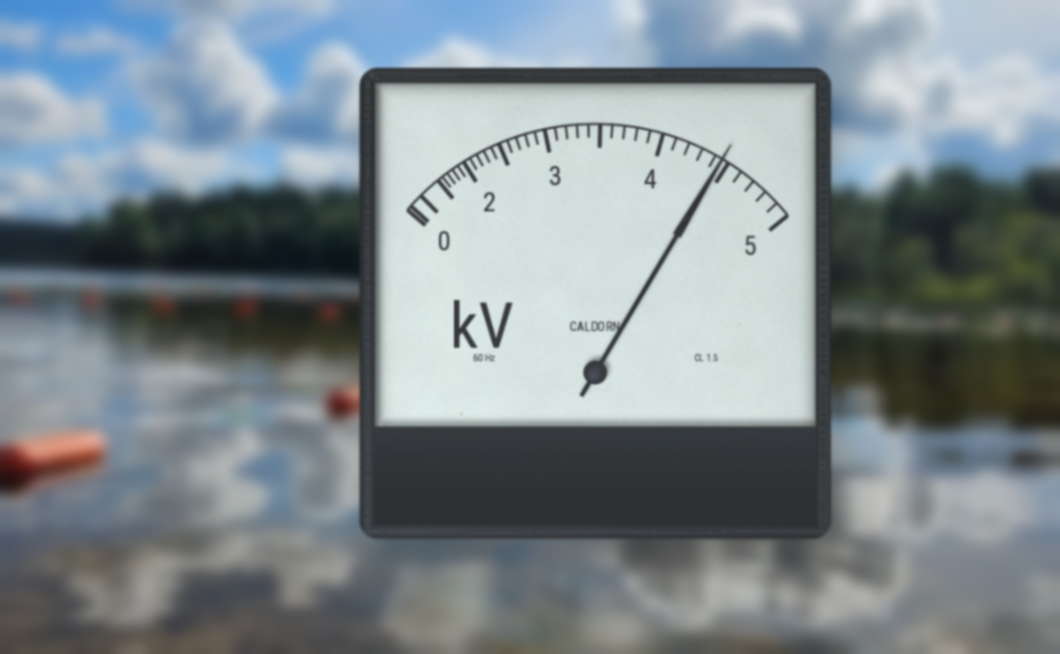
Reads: 4.45; kV
